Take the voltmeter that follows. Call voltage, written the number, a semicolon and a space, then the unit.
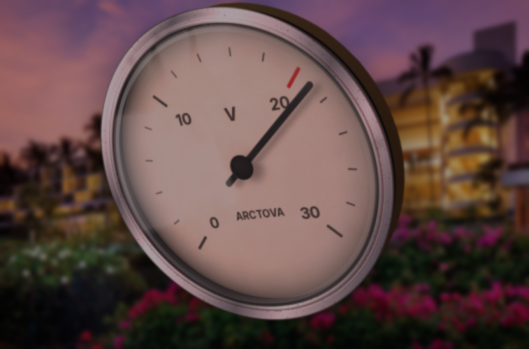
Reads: 21; V
